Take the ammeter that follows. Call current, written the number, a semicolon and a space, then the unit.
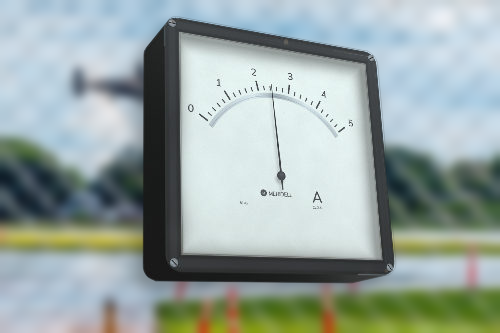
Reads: 2.4; A
